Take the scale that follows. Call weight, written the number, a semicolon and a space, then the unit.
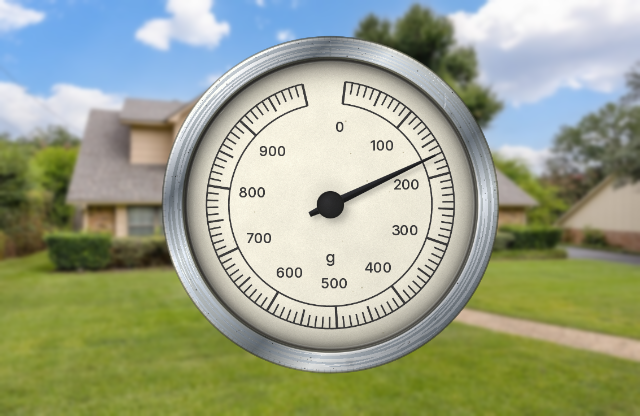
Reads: 170; g
